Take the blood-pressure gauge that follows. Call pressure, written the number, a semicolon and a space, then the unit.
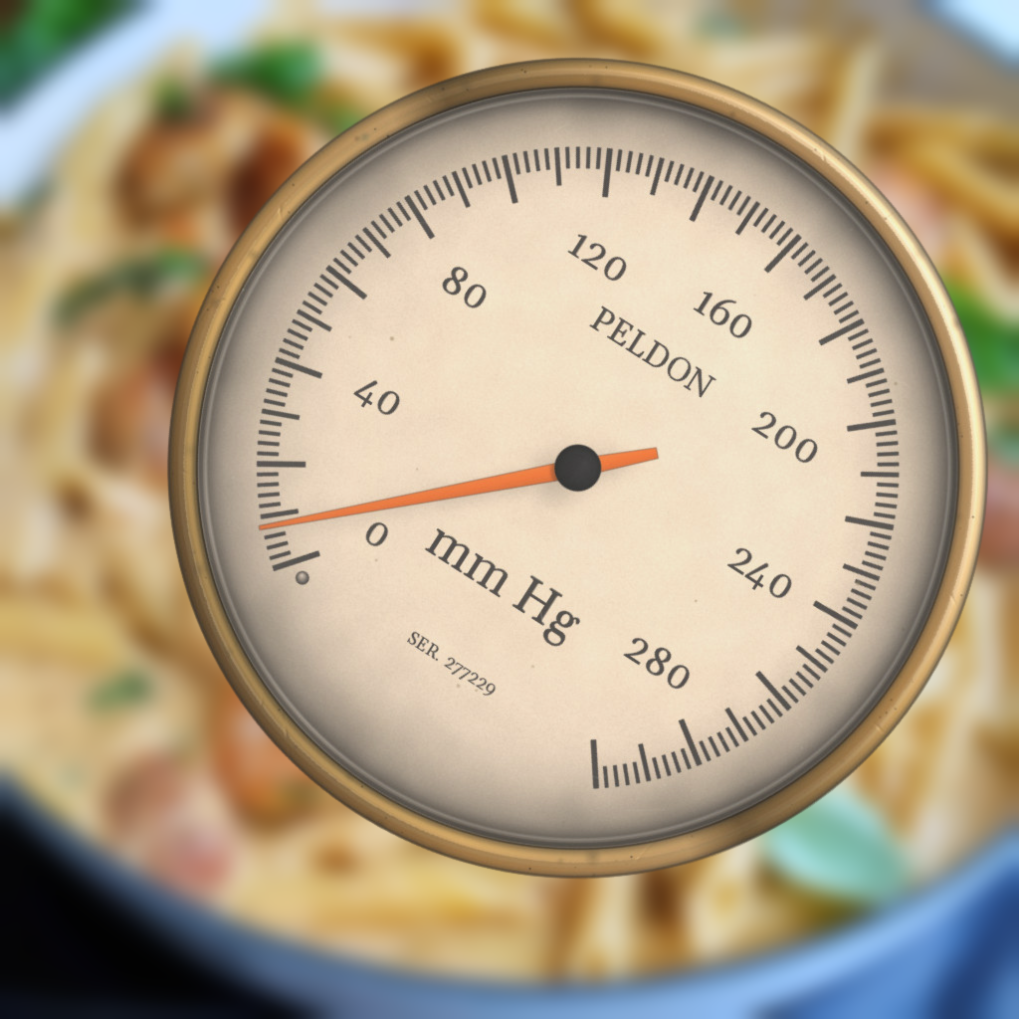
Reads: 8; mmHg
